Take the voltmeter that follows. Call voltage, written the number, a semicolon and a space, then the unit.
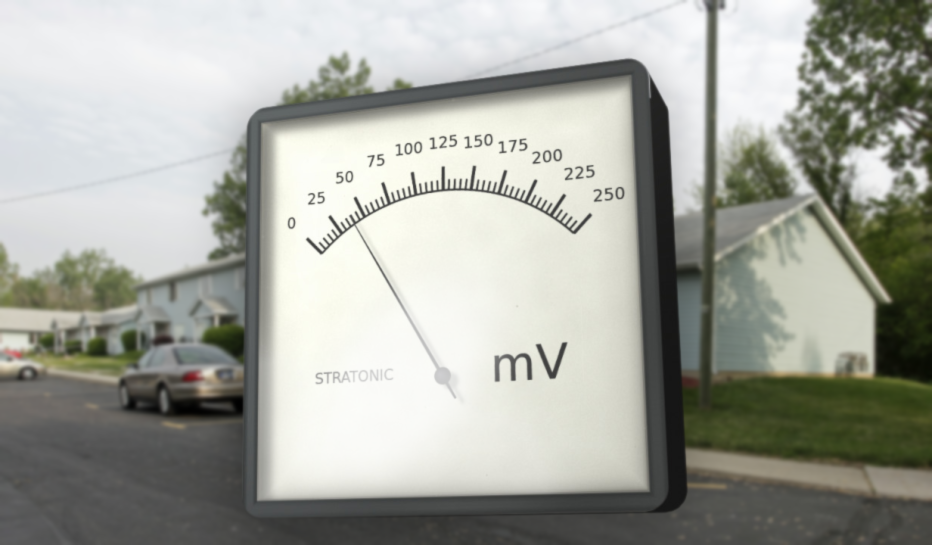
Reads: 40; mV
